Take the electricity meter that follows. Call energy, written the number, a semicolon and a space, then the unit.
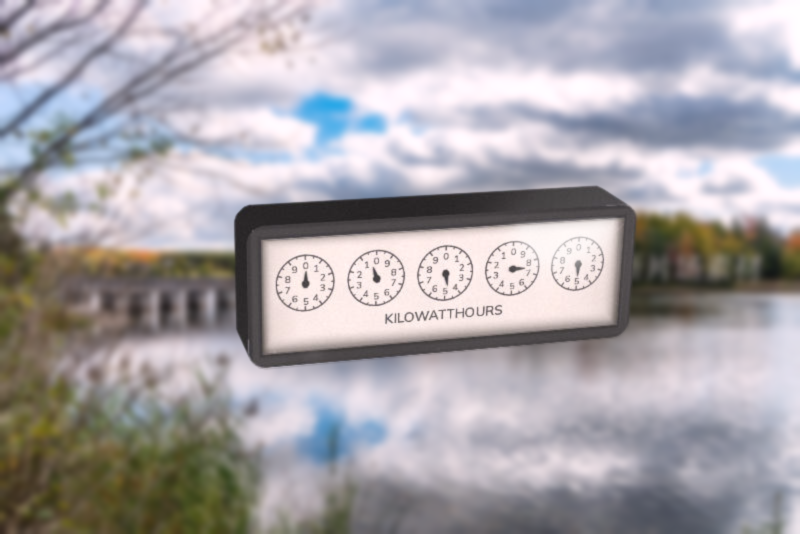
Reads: 475; kWh
